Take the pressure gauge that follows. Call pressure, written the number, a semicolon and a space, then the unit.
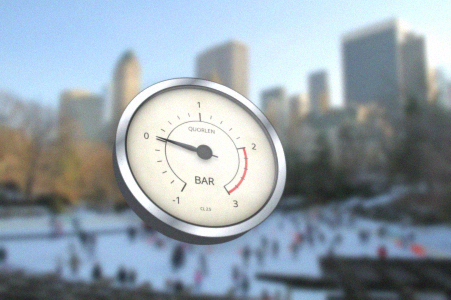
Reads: 0; bar
